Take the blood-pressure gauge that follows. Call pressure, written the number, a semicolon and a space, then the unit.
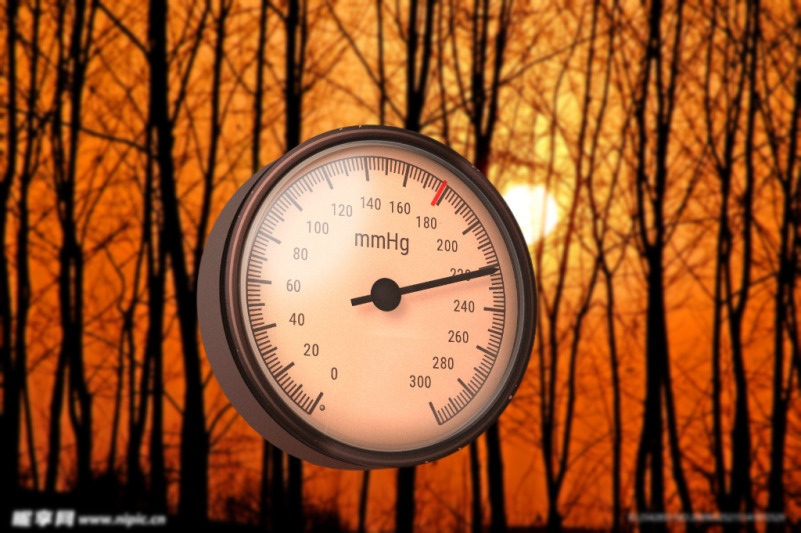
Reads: 222; mmHg
